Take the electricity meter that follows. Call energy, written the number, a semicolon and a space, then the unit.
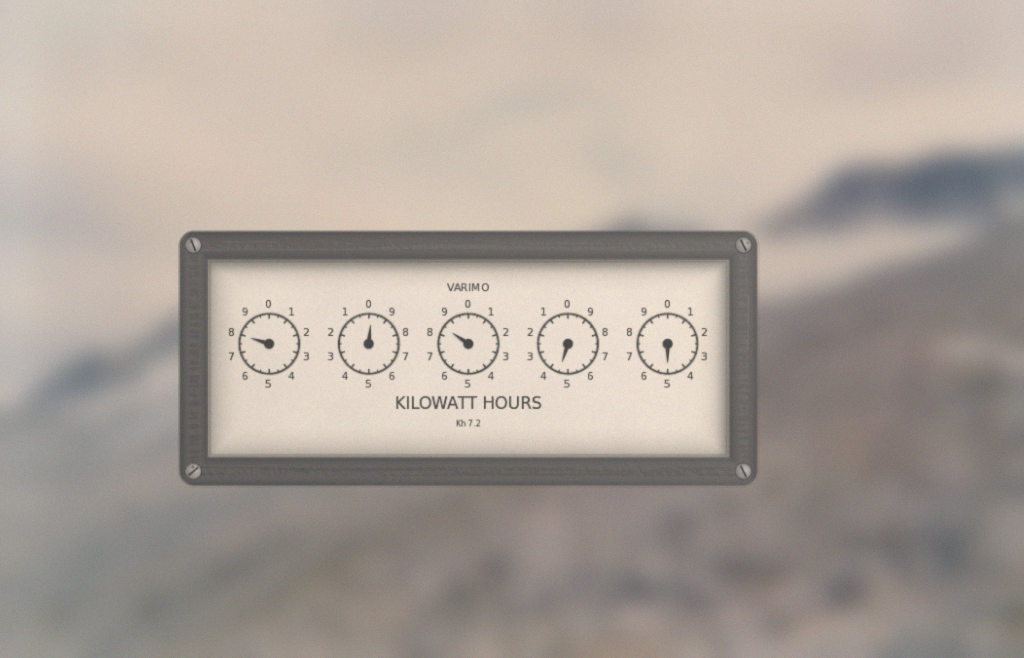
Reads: 79845; kWh
